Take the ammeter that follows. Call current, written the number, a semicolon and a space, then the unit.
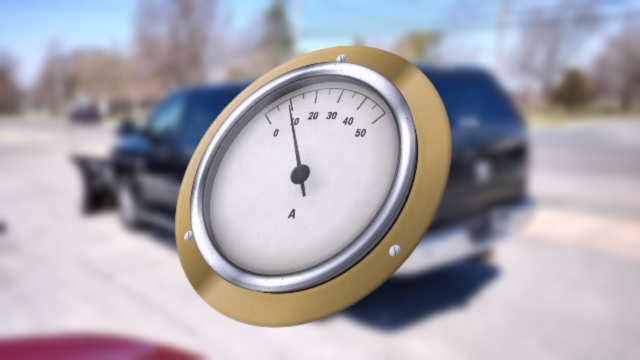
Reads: 10; A
